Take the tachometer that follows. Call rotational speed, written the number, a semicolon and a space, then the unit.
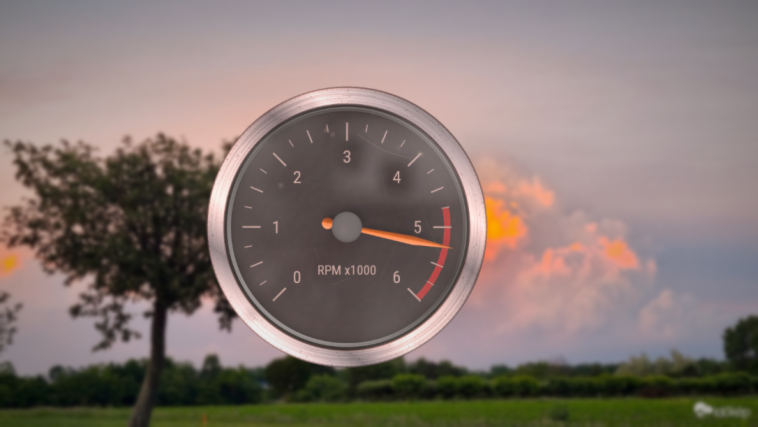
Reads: 5250; rpm
